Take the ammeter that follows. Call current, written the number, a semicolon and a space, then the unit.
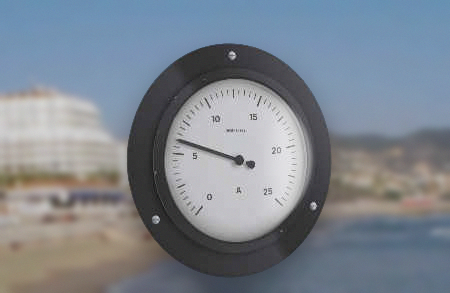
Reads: 6; A
